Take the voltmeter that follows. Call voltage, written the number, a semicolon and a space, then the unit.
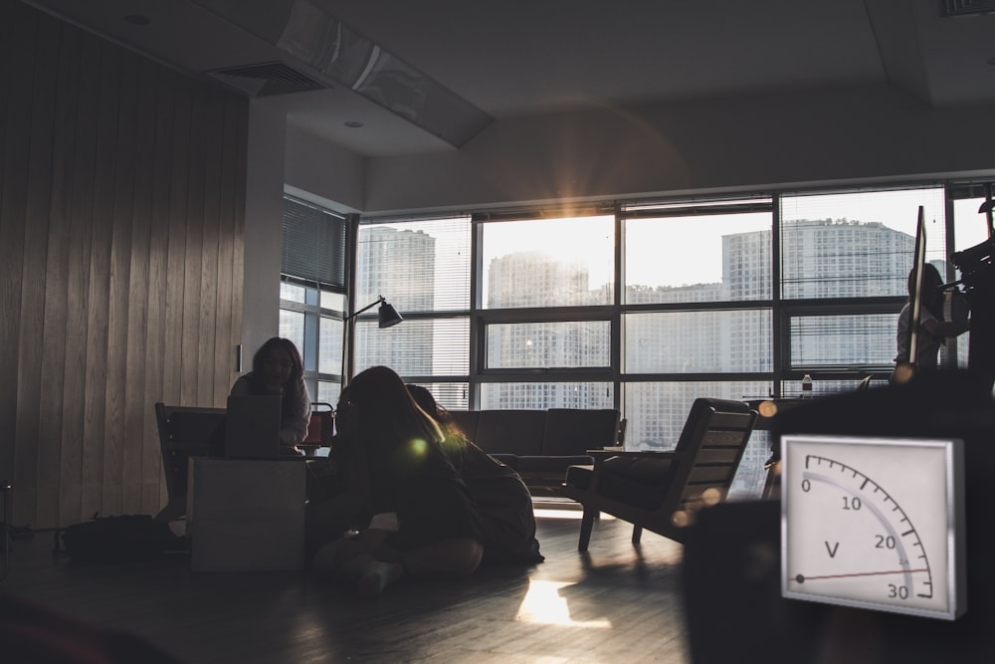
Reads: 26; V
